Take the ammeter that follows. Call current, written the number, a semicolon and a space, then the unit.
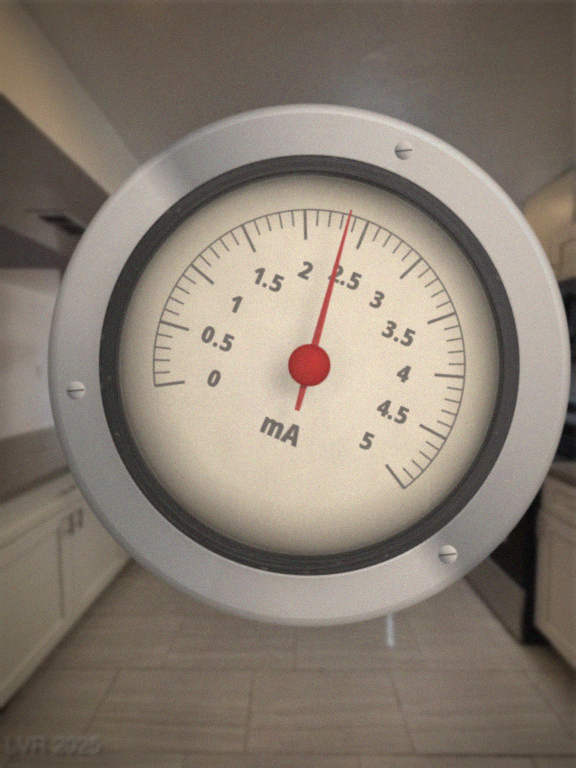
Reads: 2.35; mA
